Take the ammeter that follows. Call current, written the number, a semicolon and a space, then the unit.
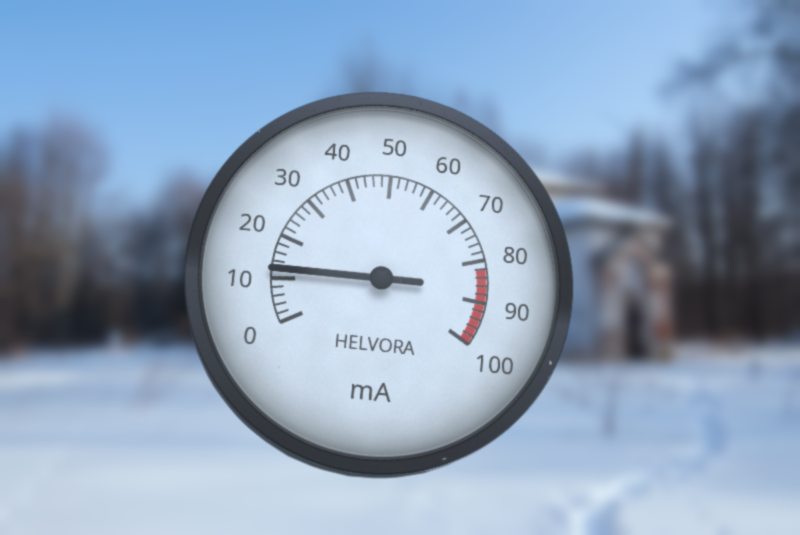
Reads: 12; mA
